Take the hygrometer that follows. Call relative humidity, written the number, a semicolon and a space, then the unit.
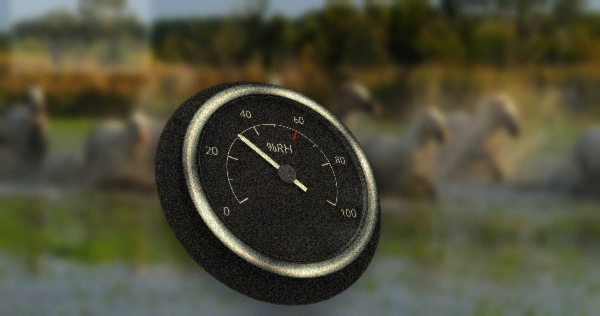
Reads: 30; %
